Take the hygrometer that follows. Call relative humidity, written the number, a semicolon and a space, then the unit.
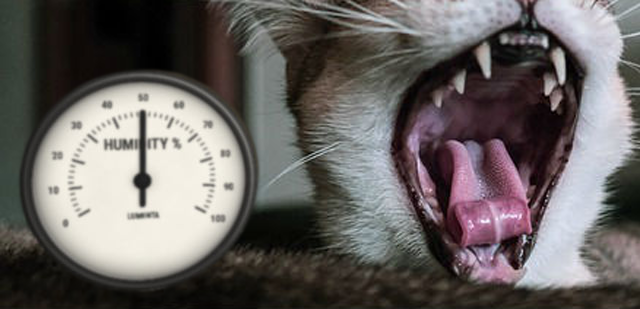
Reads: 50; %
